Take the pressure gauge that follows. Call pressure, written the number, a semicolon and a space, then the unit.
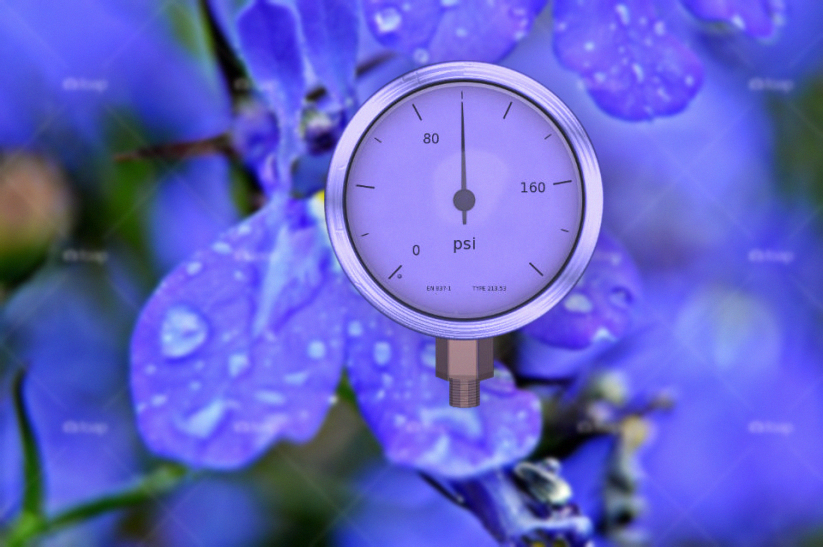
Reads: 100; psi
